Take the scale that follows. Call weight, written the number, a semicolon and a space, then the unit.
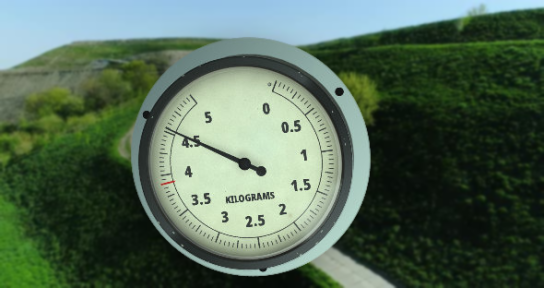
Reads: 4.55; kg
